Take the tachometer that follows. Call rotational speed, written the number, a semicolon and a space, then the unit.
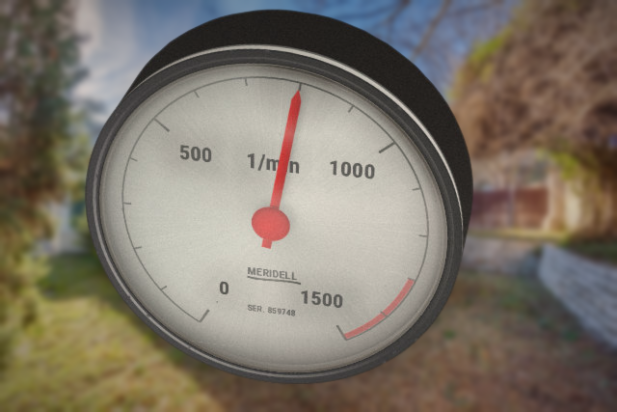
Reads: 800; rpm
